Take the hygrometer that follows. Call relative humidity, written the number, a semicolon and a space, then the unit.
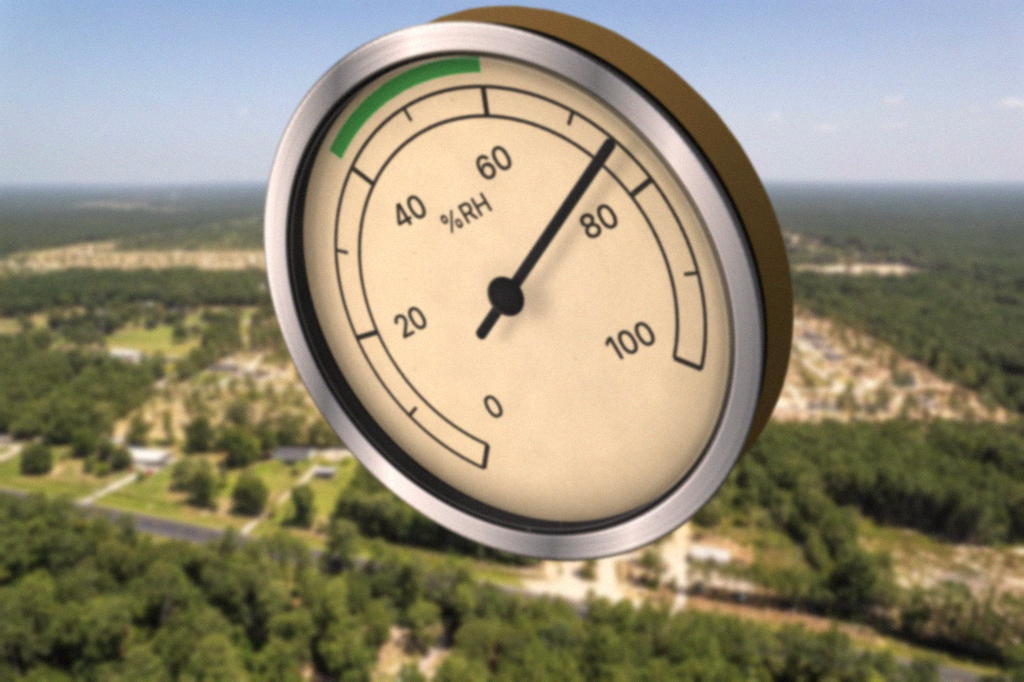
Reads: 75; %
